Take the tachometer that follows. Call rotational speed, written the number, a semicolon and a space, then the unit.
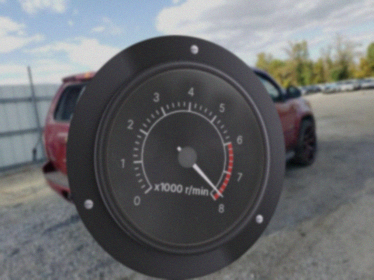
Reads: 7800; rpm
